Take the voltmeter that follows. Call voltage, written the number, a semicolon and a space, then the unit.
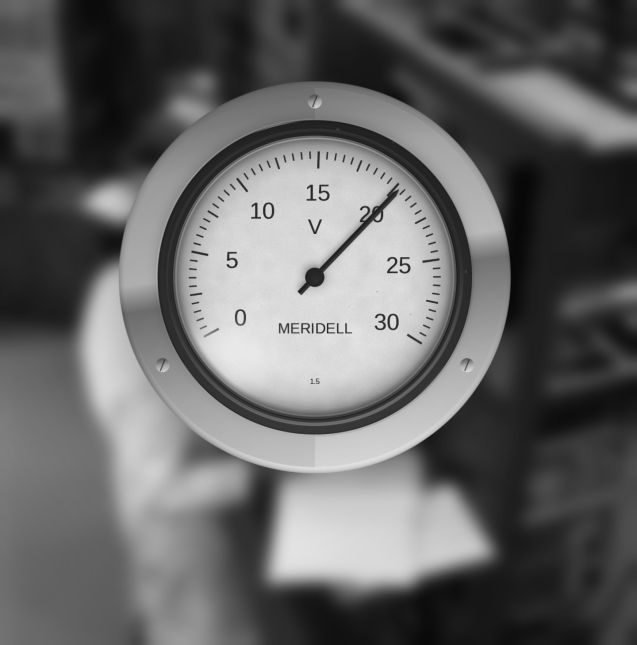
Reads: 20.25; V
